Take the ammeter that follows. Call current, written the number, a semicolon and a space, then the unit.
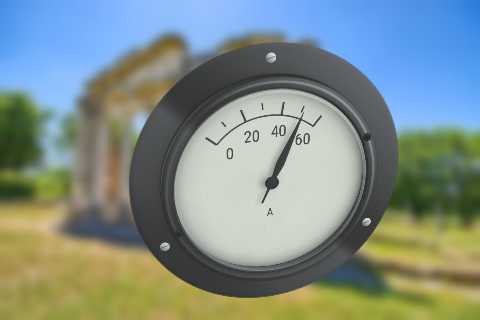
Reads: 50; A
